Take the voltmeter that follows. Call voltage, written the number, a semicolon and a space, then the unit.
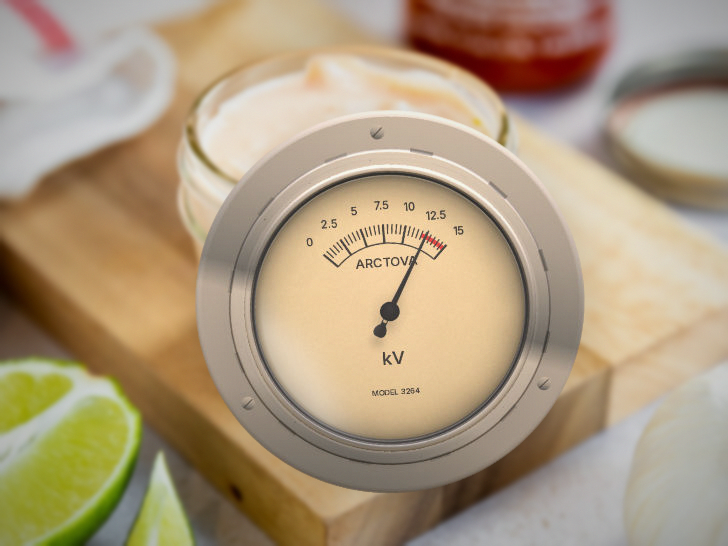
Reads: 12.5; kV
